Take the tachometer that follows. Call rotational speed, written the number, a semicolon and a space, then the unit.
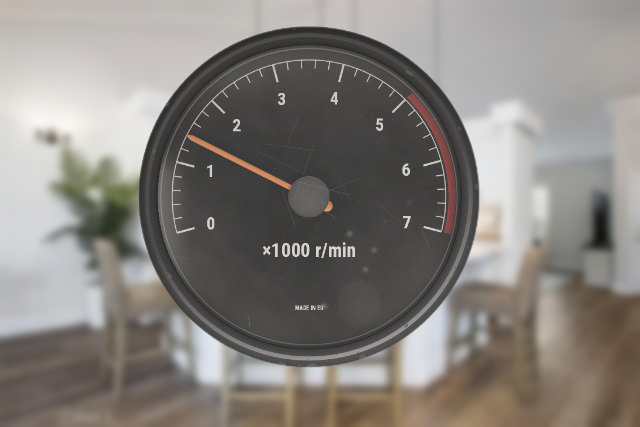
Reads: 1400; rpm
